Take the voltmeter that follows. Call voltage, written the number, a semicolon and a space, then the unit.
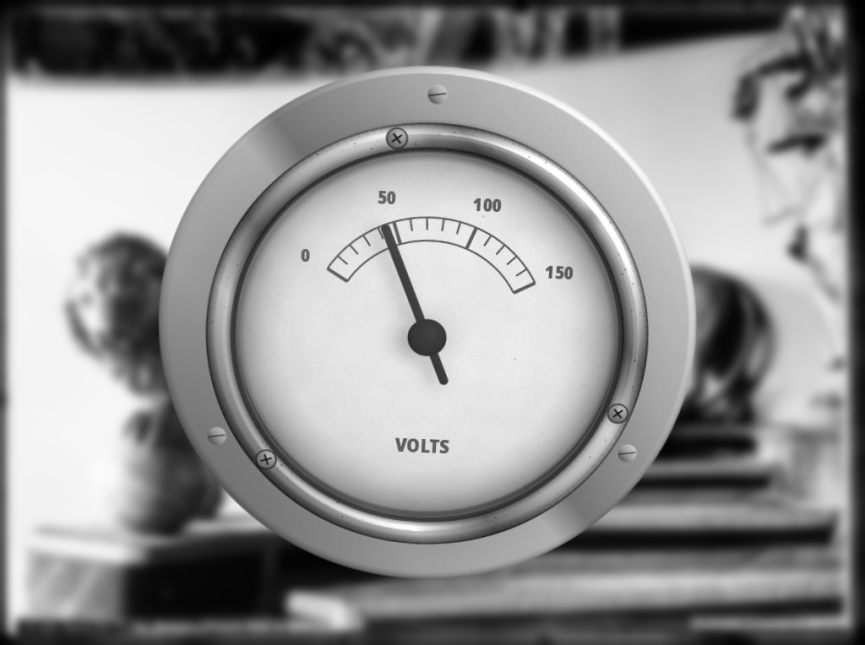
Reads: 45; V
